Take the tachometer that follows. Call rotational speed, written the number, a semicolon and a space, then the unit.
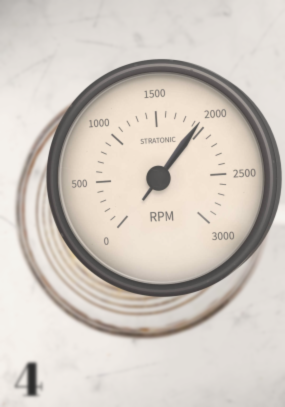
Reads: 1950; rpm
